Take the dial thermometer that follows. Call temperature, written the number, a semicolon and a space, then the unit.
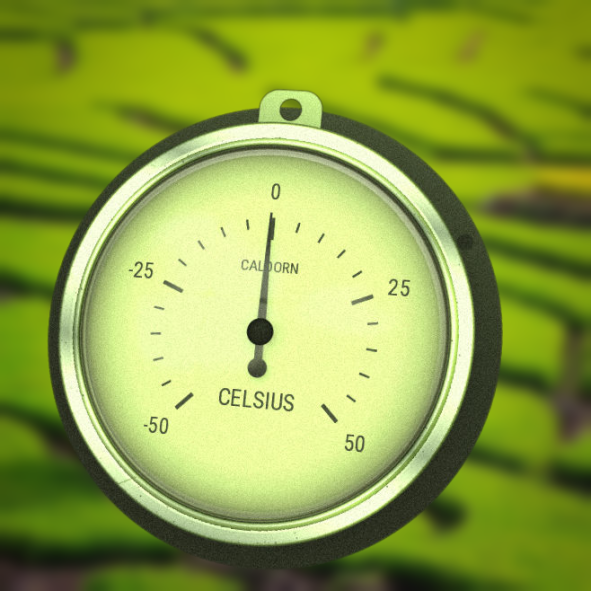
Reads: 0; °C
